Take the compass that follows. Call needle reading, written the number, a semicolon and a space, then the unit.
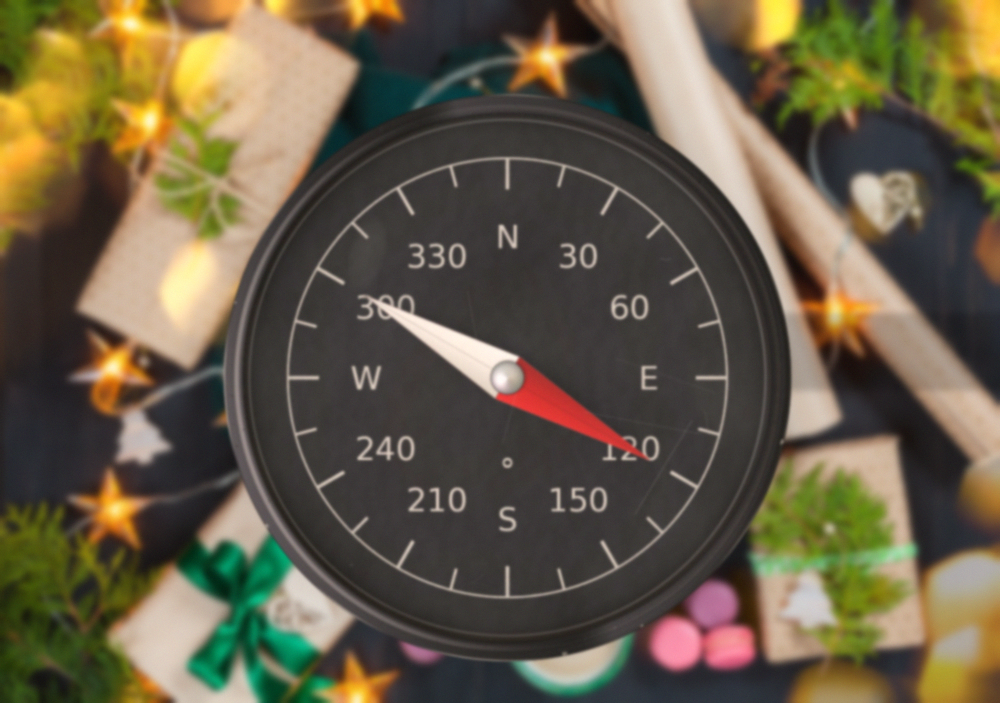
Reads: 120; °
